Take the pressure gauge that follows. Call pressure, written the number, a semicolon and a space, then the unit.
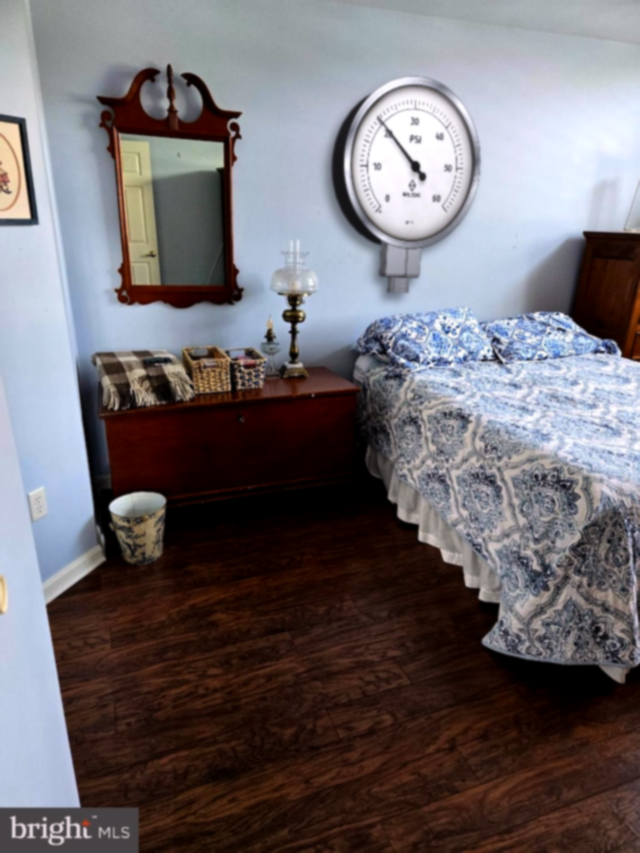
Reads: 20; psi
